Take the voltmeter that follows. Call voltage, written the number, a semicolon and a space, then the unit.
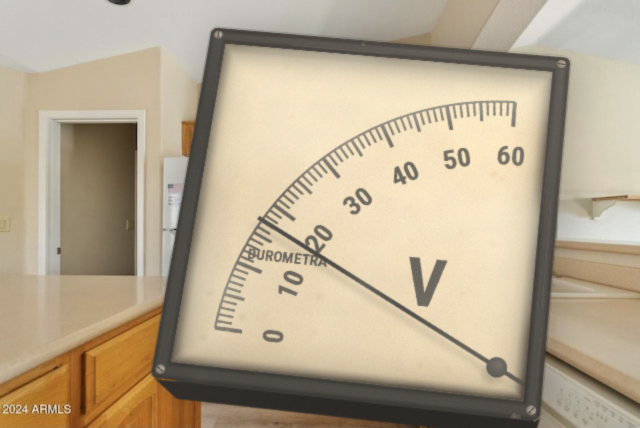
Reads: 17; V
